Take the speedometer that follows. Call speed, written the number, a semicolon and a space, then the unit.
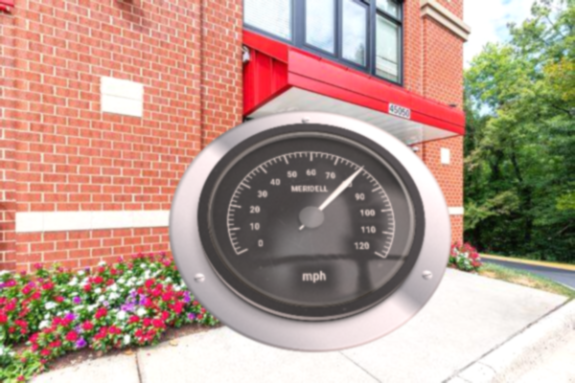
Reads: 80; mph
